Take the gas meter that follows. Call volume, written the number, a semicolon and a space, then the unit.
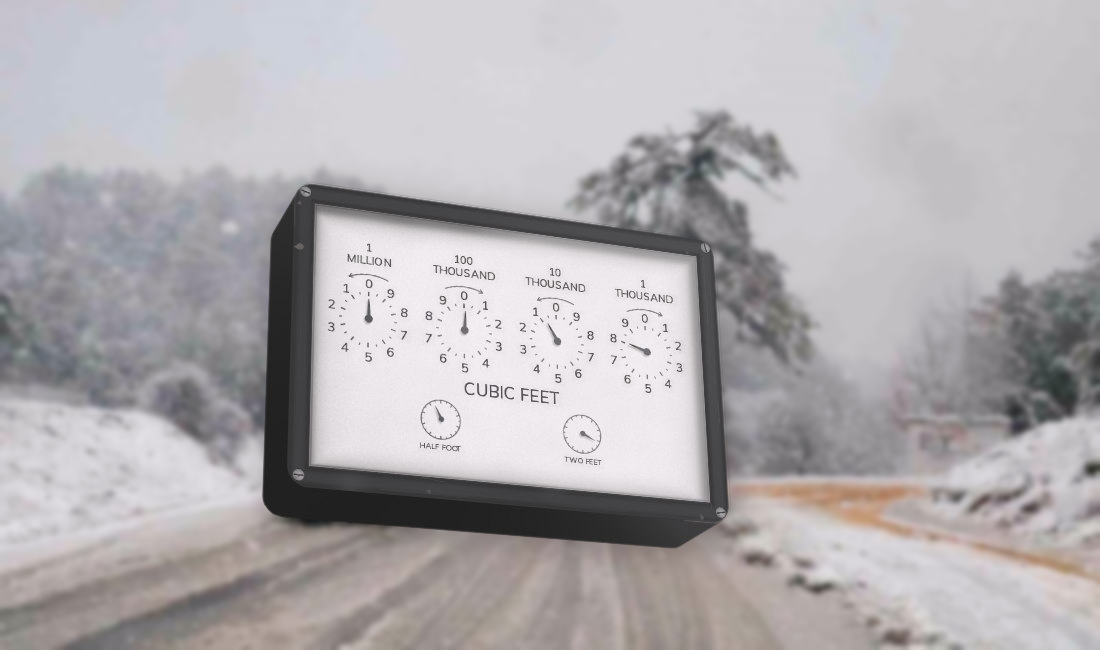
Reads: 800; ft³
